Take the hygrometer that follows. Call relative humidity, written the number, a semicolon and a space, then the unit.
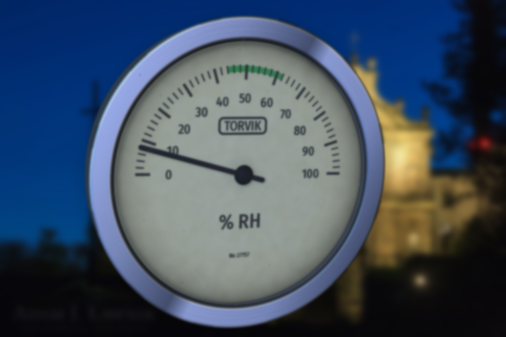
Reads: 8; %
